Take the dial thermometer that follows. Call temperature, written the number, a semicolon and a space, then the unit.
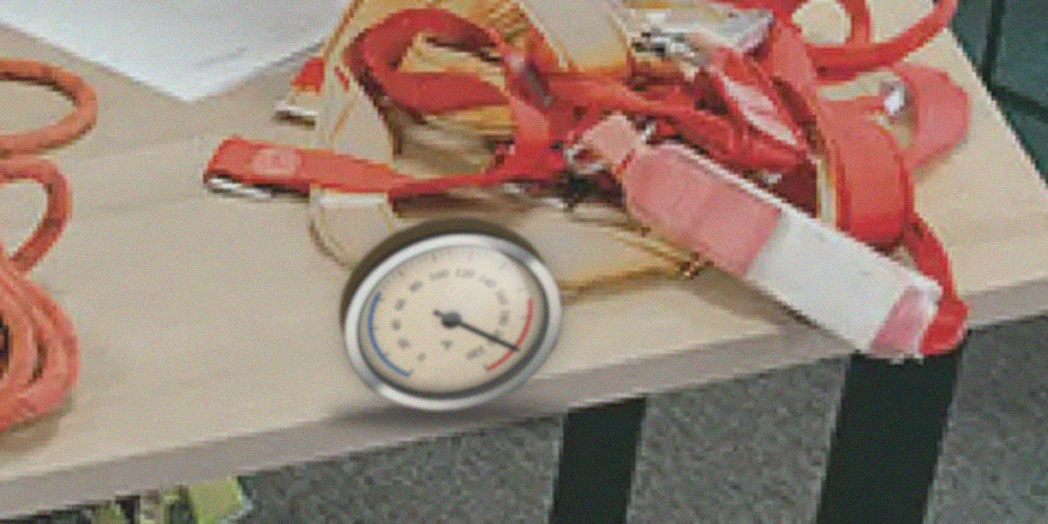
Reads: 200; °F
